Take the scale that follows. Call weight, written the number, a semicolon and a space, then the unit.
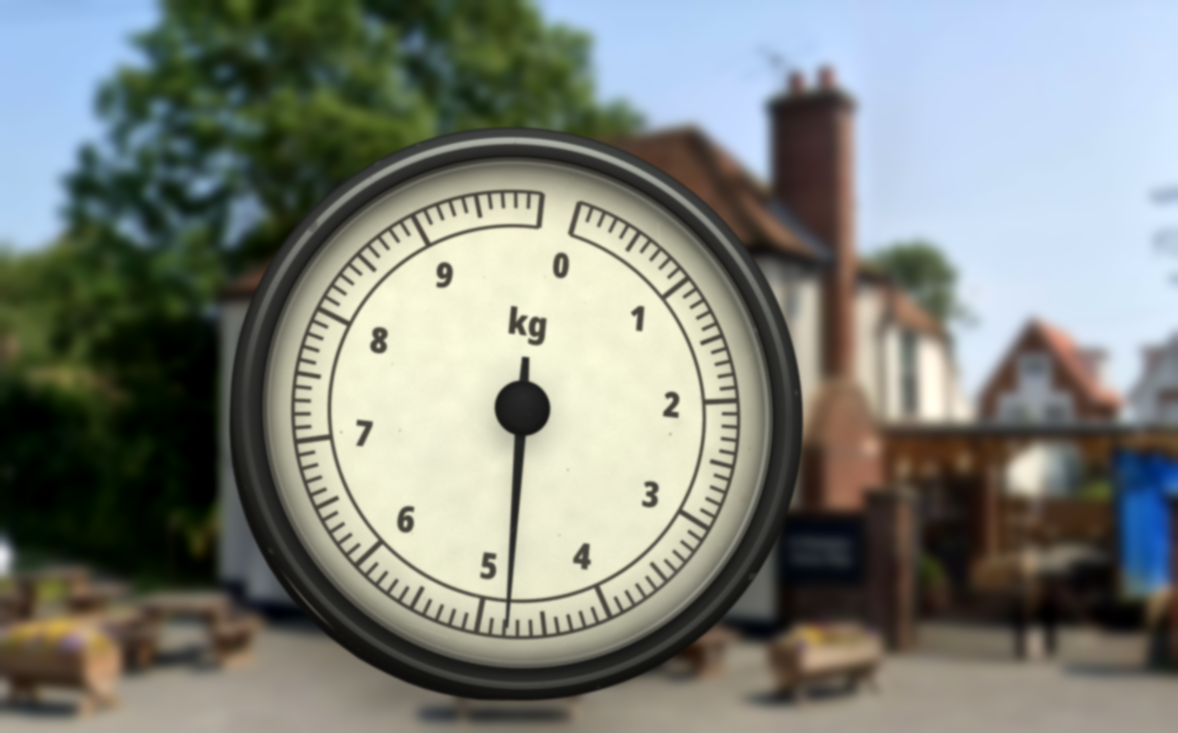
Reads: 4.8; kg
